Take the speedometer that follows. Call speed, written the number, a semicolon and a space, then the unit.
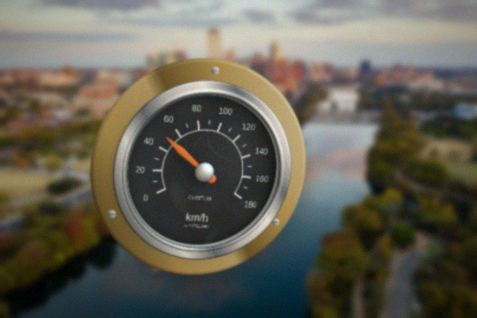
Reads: 50; km/h
